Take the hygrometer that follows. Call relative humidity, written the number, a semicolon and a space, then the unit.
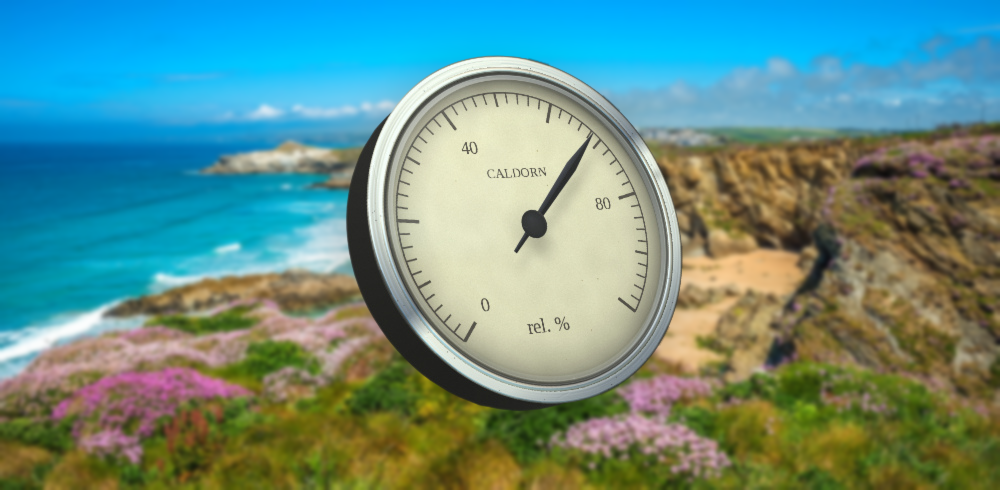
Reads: 68; %
